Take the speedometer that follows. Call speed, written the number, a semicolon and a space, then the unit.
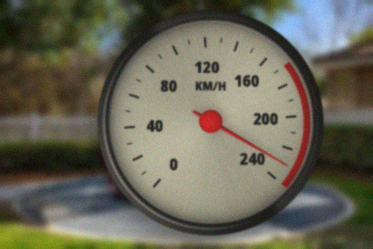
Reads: 230; km/h
